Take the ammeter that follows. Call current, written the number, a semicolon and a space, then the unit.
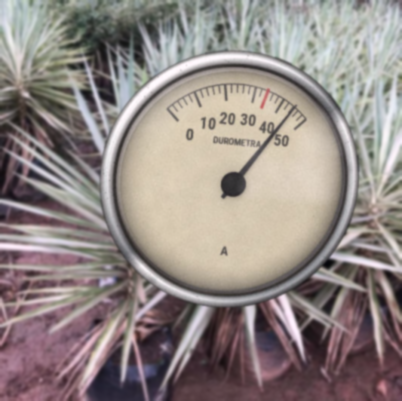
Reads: 44; A
